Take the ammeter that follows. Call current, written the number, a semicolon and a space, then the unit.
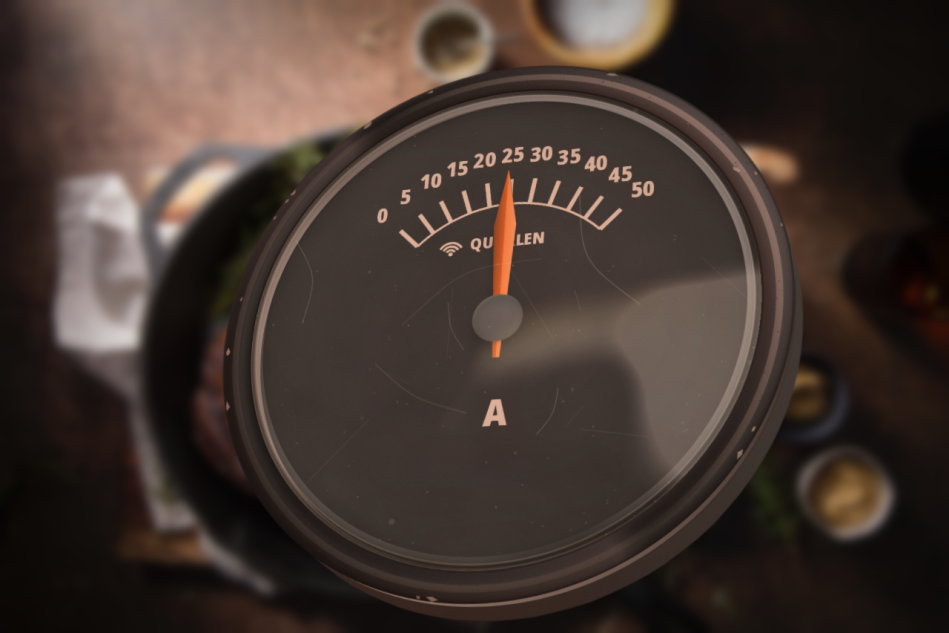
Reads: 25; A
